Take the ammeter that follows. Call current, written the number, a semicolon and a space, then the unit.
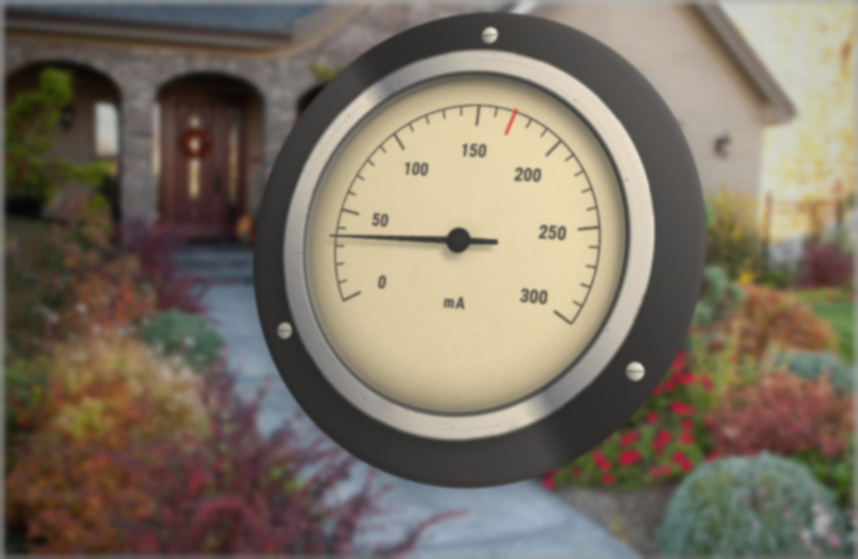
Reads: 35; mA
